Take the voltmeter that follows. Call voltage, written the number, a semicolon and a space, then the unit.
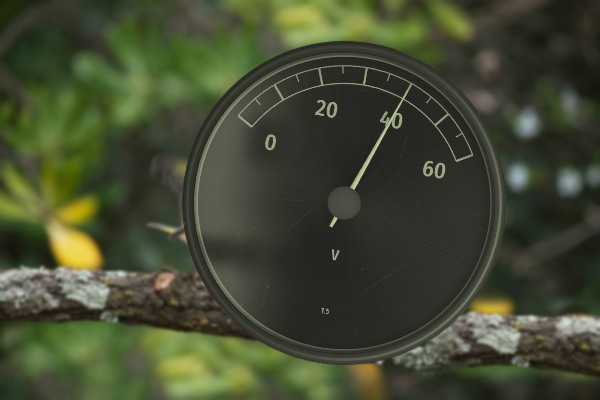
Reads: 40; V
